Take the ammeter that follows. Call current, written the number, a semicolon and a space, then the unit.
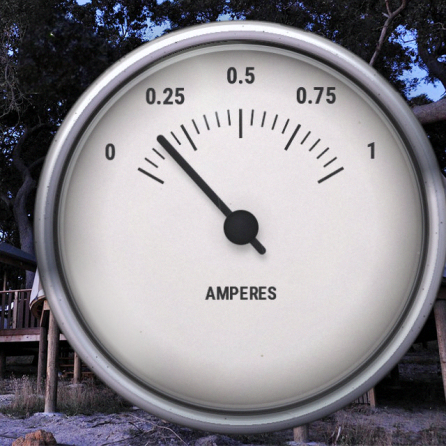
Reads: 0.15; A
